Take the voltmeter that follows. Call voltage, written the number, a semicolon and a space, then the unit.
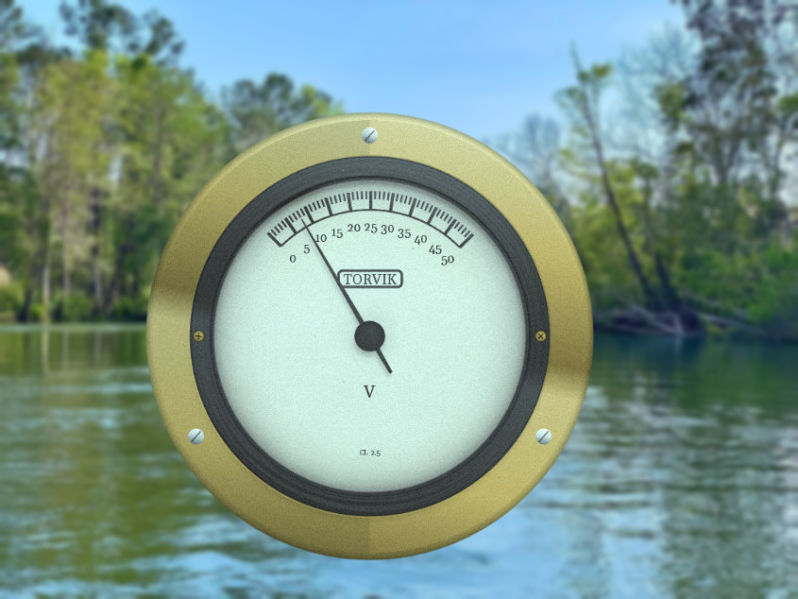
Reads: 8; V
